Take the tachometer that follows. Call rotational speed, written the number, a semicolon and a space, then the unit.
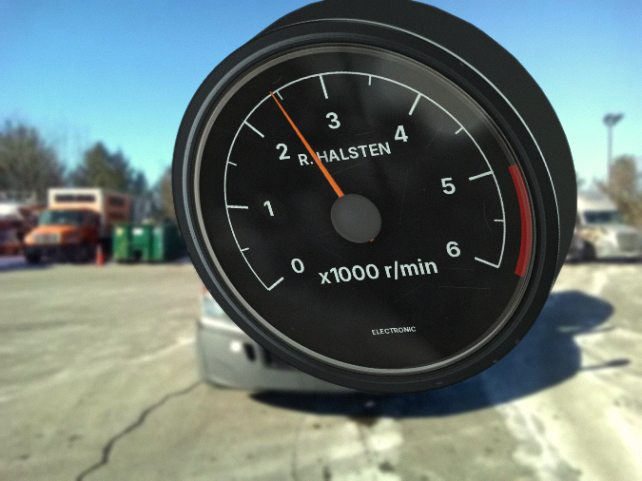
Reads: 2500; rpm
